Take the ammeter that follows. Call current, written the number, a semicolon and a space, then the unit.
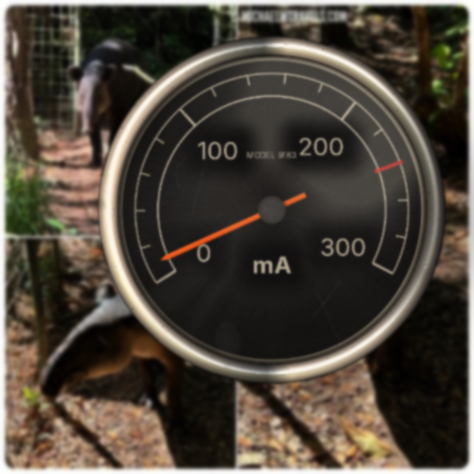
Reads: 10; mA
